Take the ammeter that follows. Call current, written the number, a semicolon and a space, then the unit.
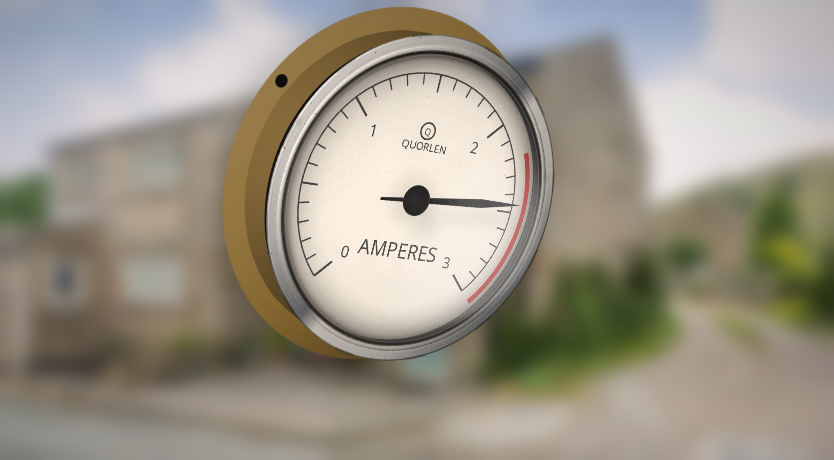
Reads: 2.45; A
